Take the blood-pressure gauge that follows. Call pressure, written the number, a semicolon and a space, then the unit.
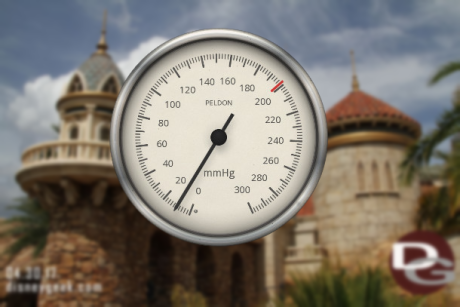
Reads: 10; mmHg
